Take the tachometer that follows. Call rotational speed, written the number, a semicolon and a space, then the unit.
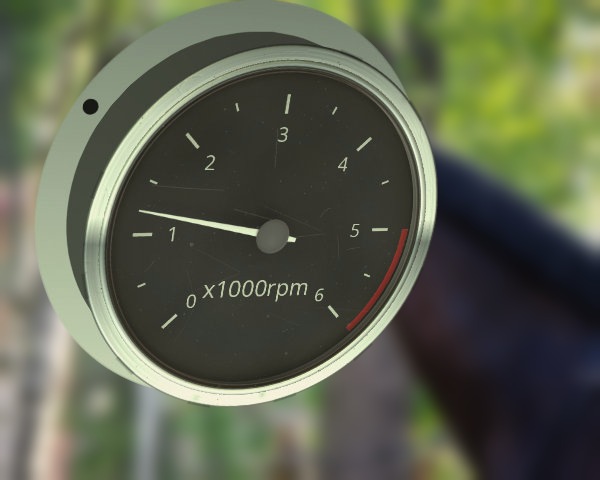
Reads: 1250; rpm
